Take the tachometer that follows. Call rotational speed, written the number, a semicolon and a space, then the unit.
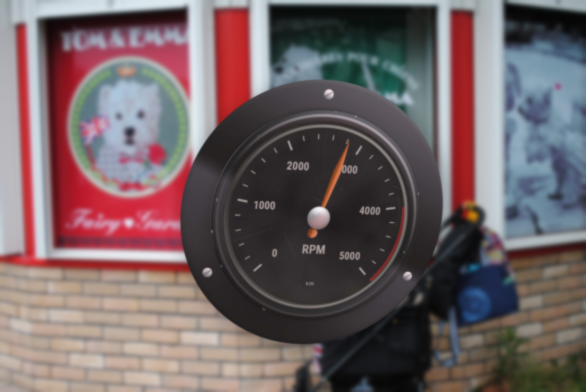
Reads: 2800; rpm
